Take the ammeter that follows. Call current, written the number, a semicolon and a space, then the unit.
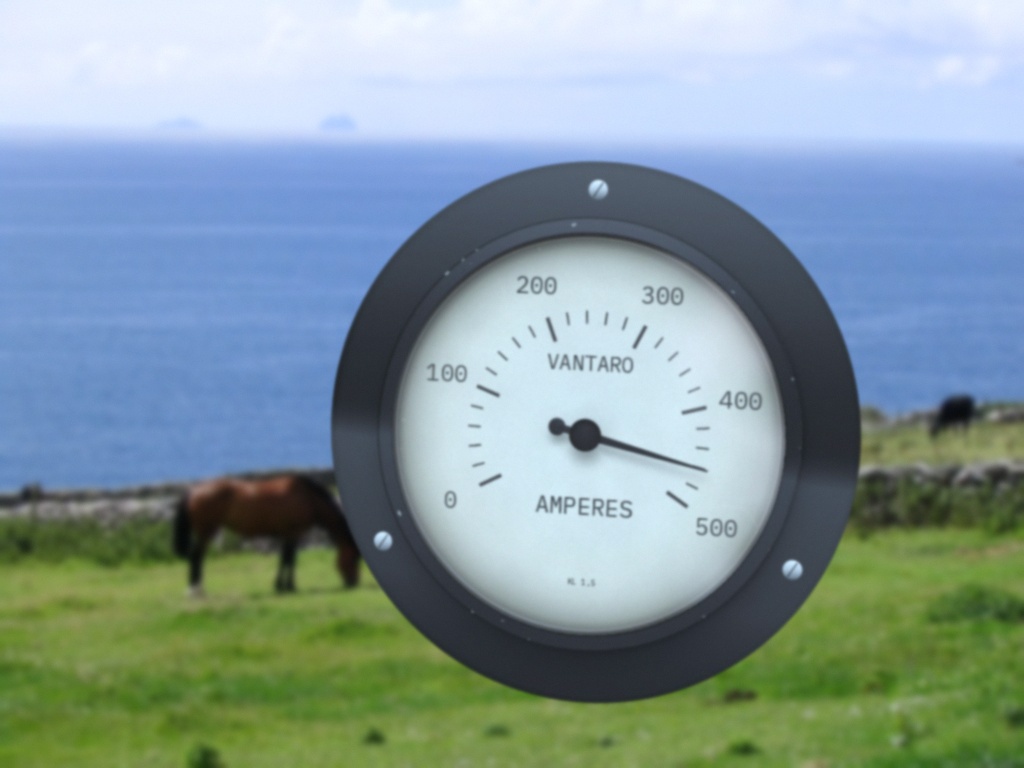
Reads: 460; A
